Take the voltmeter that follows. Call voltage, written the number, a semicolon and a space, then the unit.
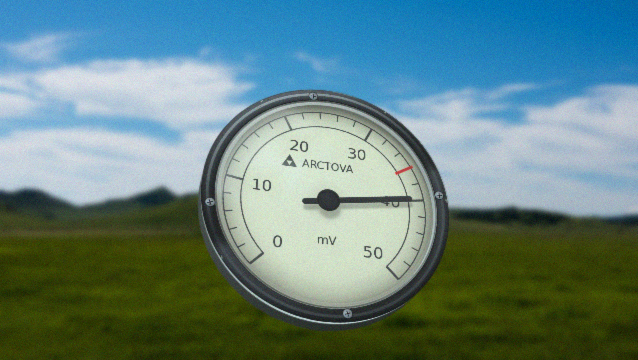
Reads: 40; mV
